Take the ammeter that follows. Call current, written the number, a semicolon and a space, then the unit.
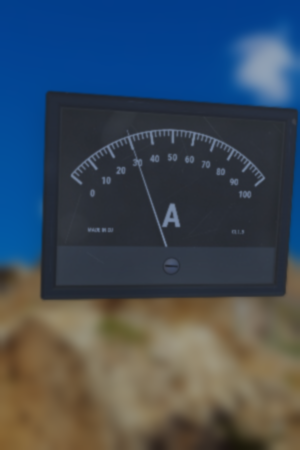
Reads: 30; A
